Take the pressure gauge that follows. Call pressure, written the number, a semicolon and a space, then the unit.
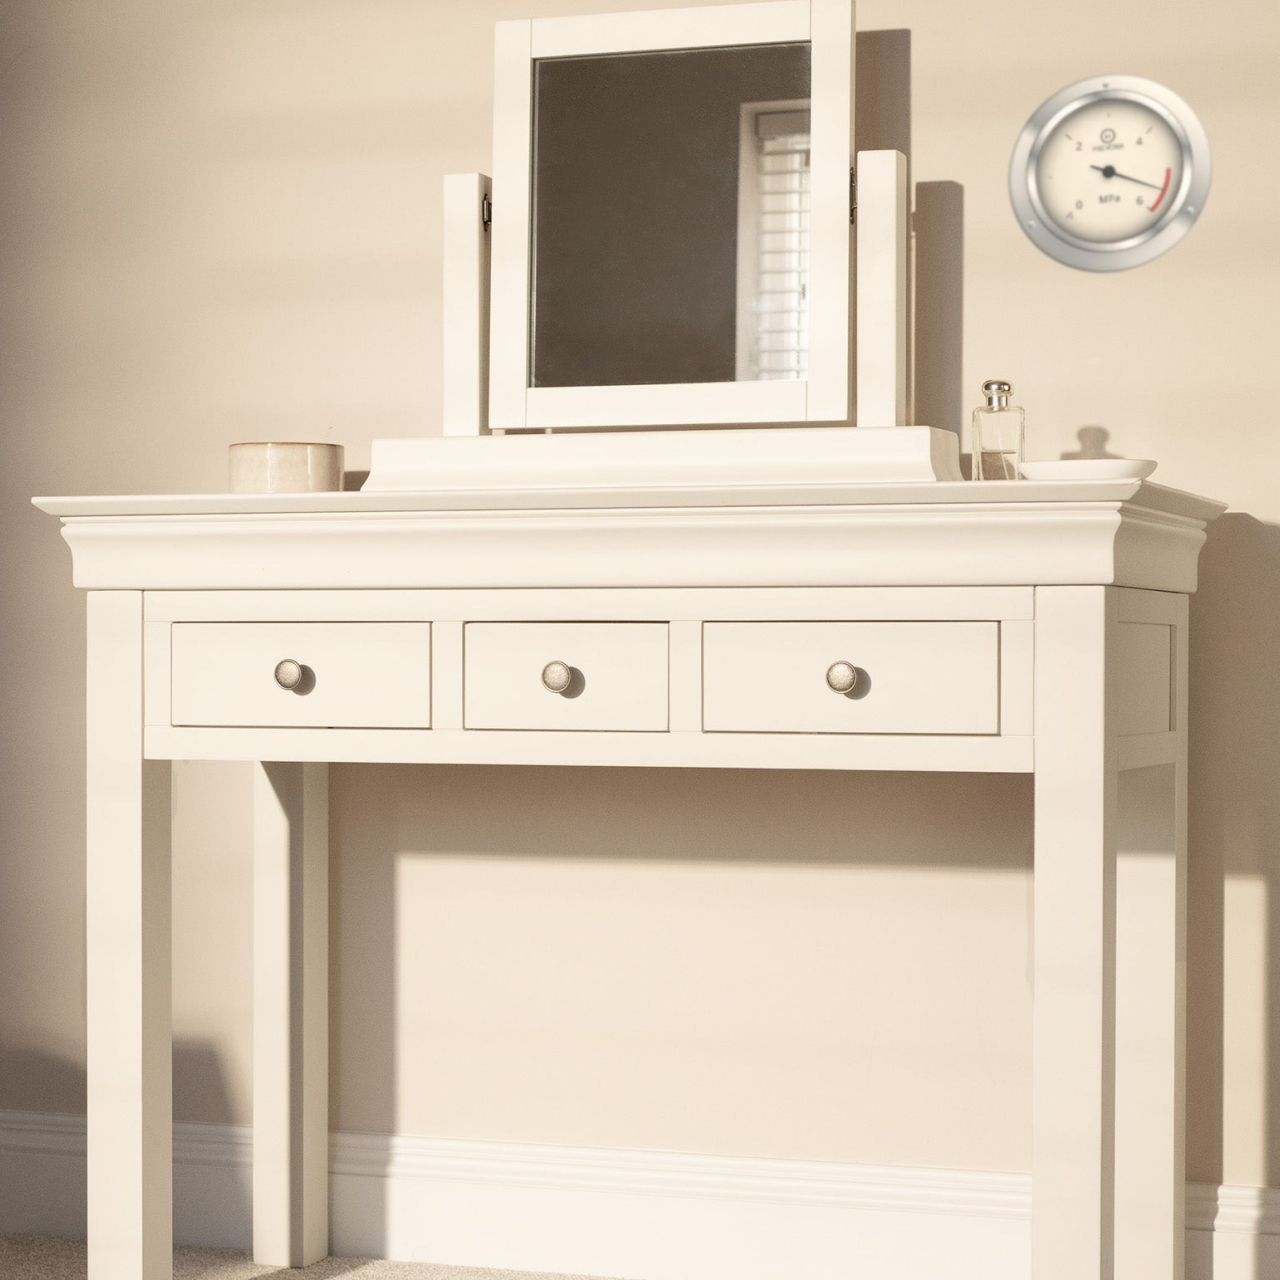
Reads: 5.5; MPa
